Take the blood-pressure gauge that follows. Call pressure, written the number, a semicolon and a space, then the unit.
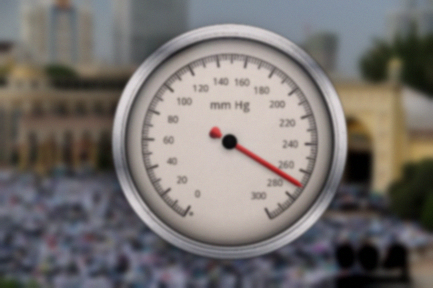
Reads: 270; mmHg
